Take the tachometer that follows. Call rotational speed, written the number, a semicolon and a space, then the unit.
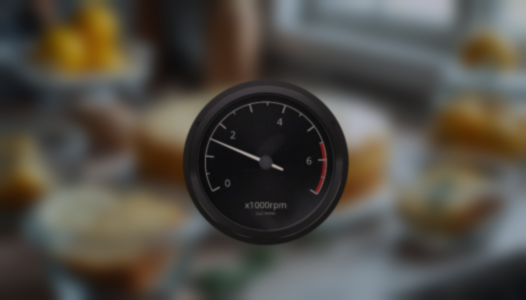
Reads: 1500; rpm
